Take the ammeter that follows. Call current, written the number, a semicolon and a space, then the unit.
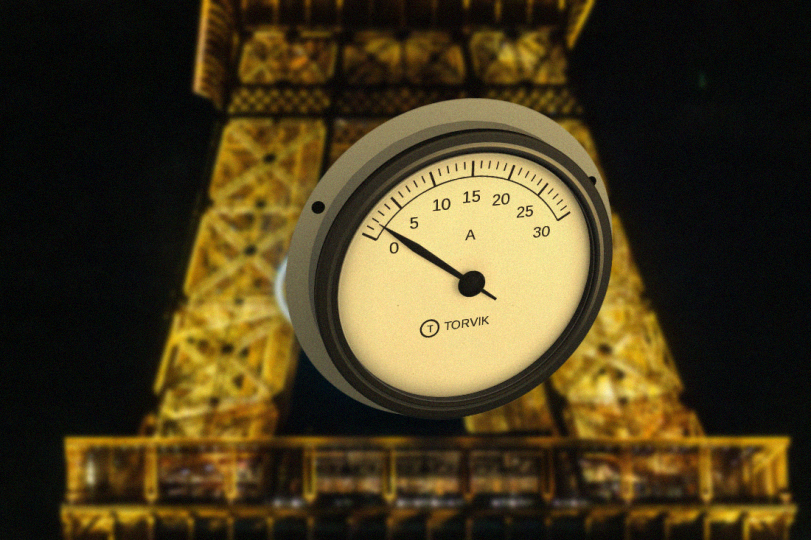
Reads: 2; A
